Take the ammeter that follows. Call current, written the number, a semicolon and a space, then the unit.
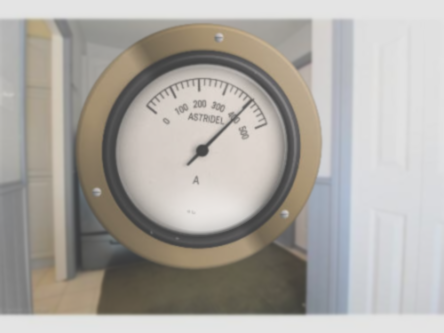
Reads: 400; A
